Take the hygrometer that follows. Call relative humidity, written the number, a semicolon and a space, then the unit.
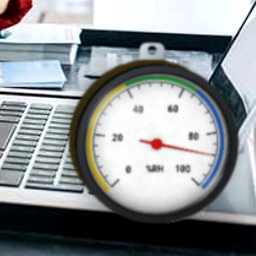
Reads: 88; %
